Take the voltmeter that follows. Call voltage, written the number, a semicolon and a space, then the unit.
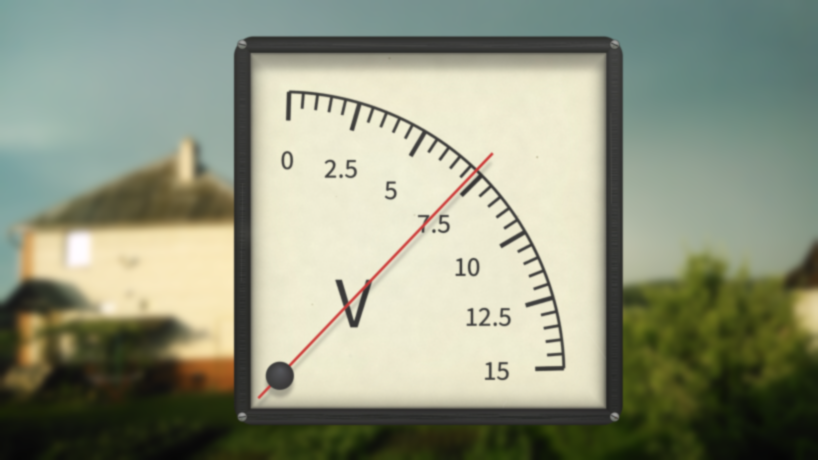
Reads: 7.25; V
